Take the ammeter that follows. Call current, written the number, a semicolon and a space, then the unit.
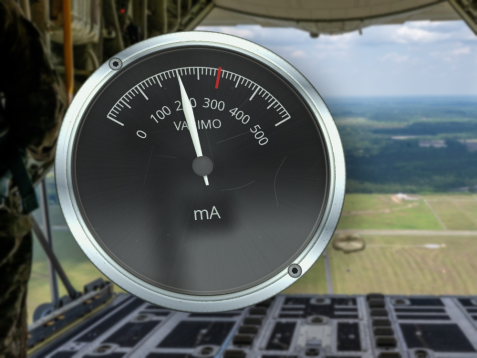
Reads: 200; mA
